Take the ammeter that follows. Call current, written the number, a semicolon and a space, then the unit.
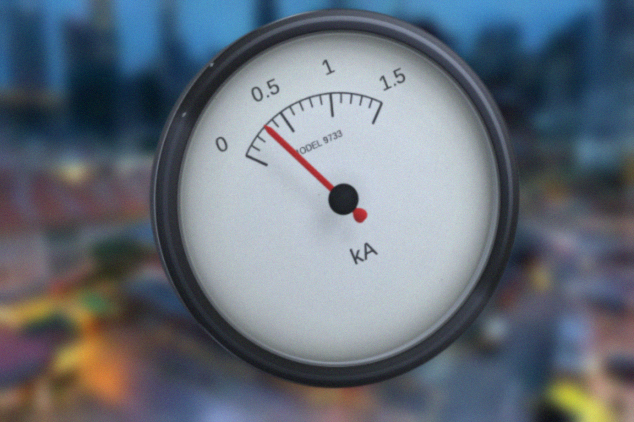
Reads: 0.3; kA
